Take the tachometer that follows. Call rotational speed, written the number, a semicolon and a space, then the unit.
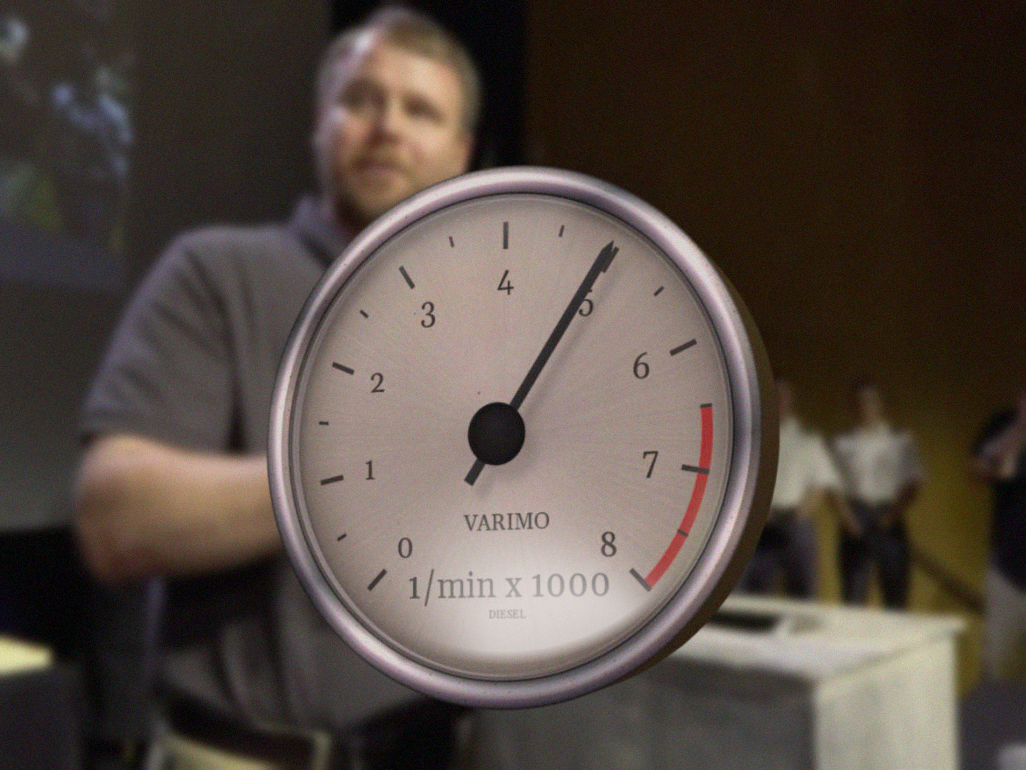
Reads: 5000; rpm
